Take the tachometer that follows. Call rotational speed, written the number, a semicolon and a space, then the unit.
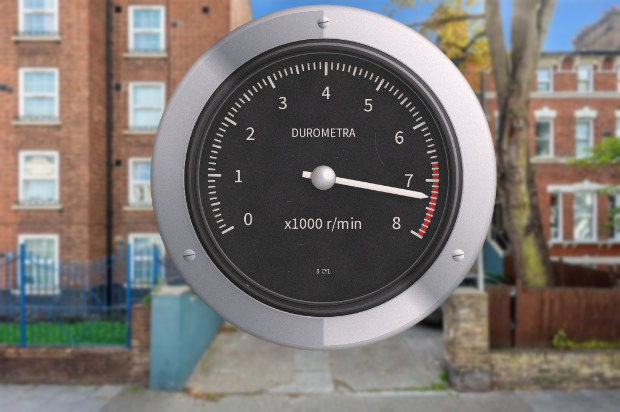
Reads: 7300; rpm
